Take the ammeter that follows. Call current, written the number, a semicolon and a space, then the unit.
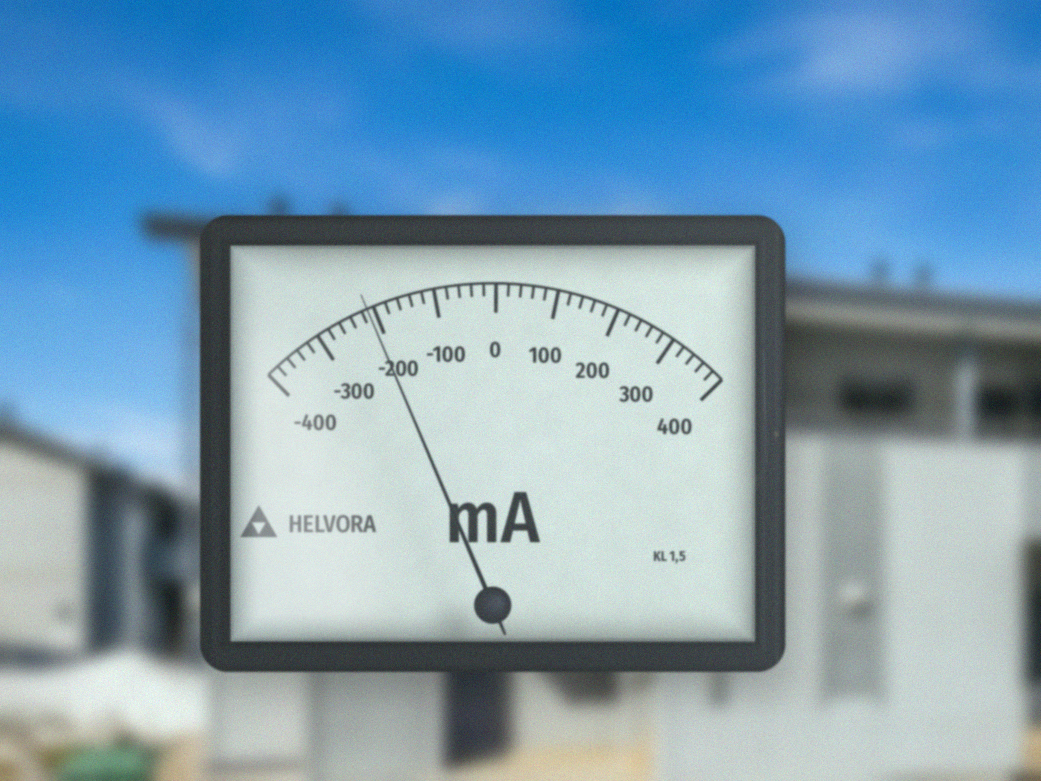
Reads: -210; mA
